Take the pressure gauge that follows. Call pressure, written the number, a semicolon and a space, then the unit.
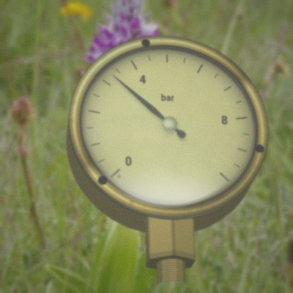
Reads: 3.25; bar
